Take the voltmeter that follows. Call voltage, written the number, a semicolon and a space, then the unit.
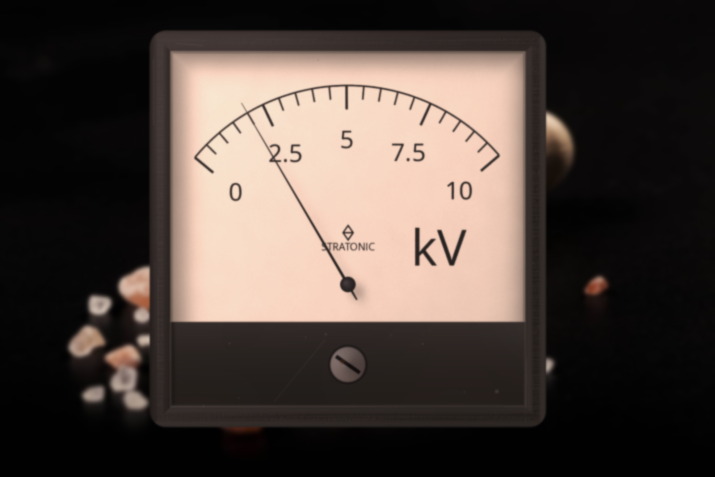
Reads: 2; kV
